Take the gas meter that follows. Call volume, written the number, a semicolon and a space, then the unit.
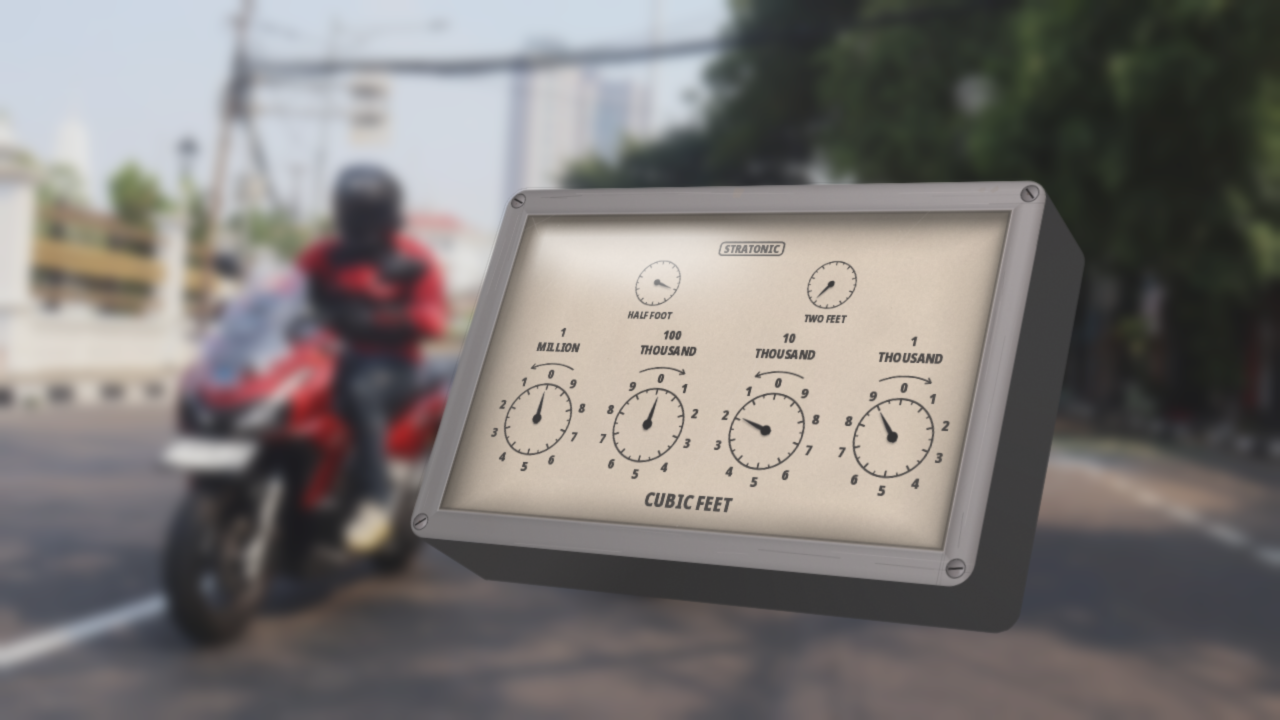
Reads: 1900; ft³
